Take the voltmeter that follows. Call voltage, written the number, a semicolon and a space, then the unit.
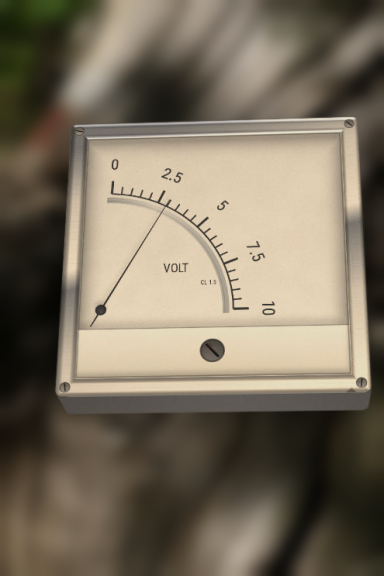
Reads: 3; V
